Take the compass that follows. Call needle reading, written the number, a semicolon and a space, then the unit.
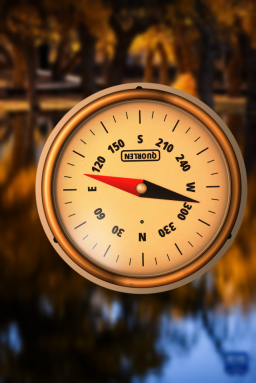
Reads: 105; °
